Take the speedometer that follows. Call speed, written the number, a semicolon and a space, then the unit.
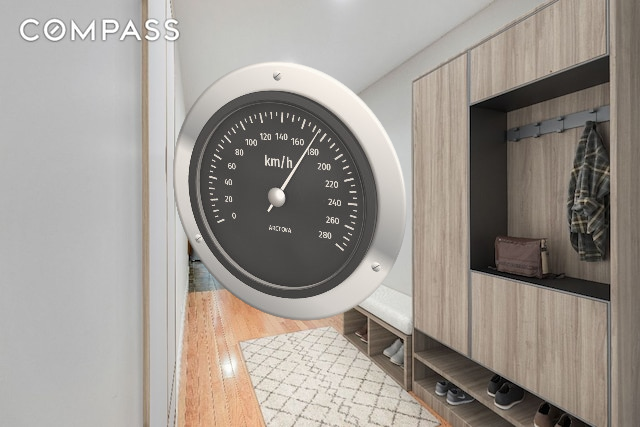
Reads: 175; km/h
